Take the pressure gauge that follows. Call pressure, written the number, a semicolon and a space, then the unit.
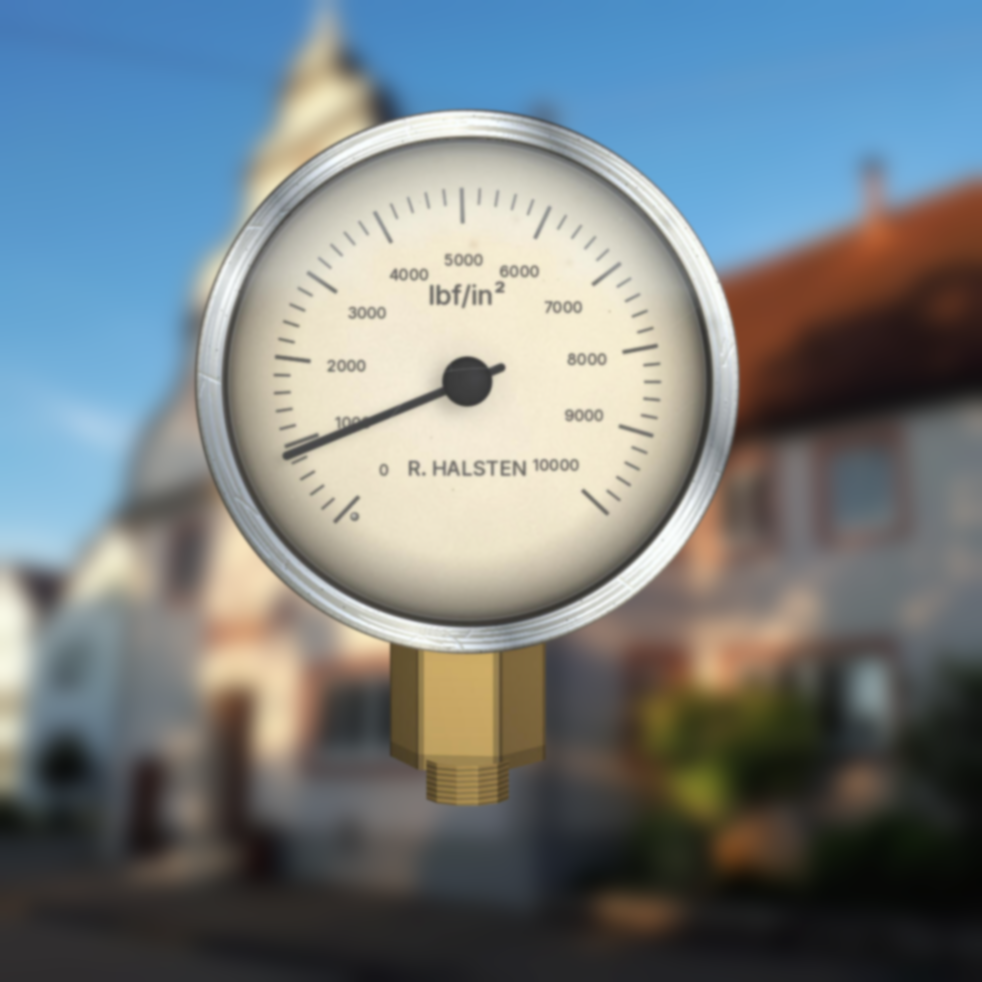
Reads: 900; psi
